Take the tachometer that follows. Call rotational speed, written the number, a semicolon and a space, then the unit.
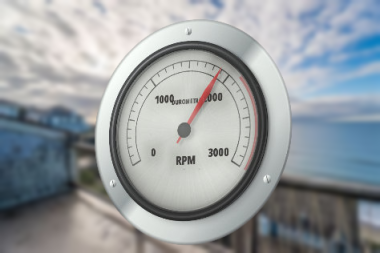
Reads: 1900; rpm
